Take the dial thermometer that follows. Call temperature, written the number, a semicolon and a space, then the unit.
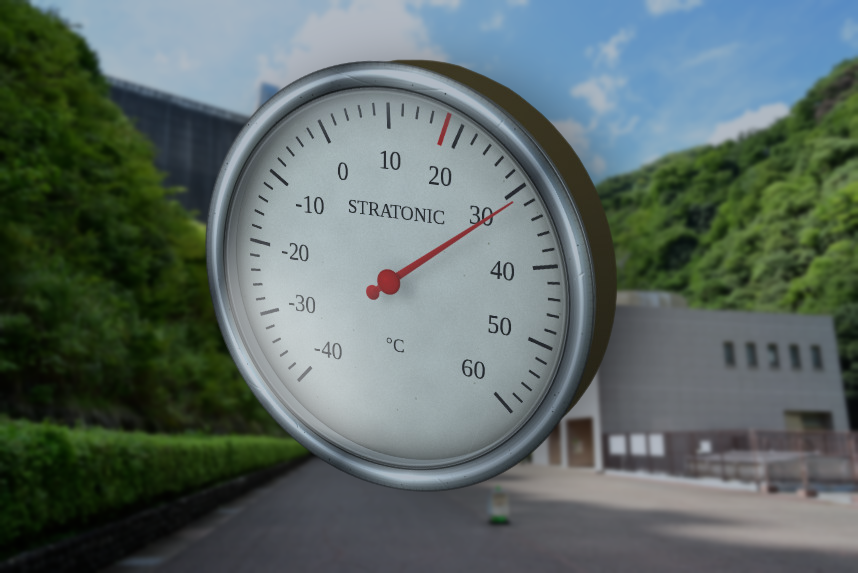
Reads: 31; °C
